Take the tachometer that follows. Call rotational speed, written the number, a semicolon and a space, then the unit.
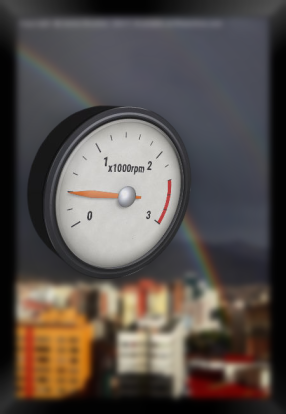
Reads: 400; rpm
